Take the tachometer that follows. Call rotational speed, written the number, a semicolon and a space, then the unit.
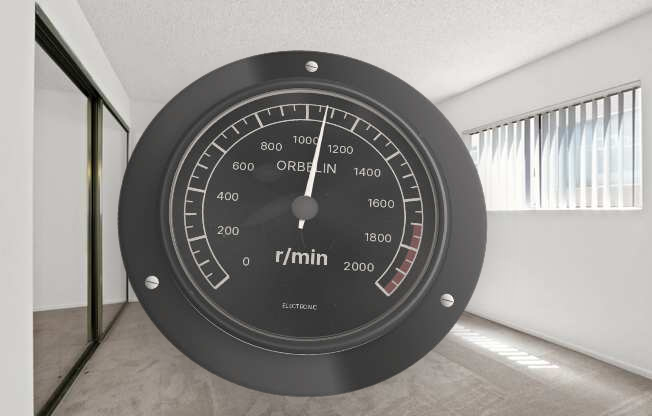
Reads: 1075; rpm
